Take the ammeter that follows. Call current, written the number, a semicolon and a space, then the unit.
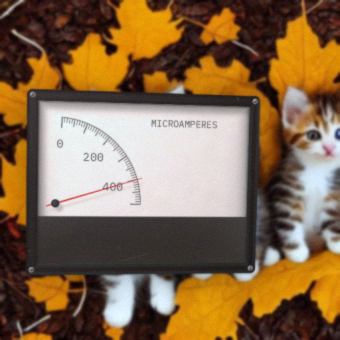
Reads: 400; µA
